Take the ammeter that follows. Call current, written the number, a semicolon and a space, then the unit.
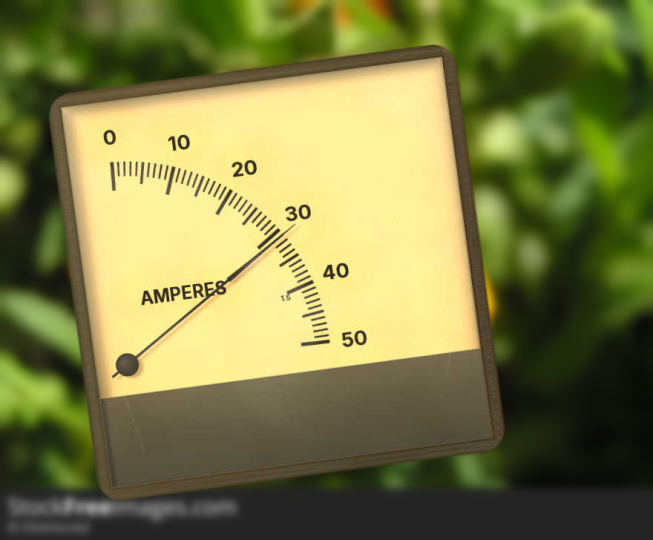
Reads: 31; A
